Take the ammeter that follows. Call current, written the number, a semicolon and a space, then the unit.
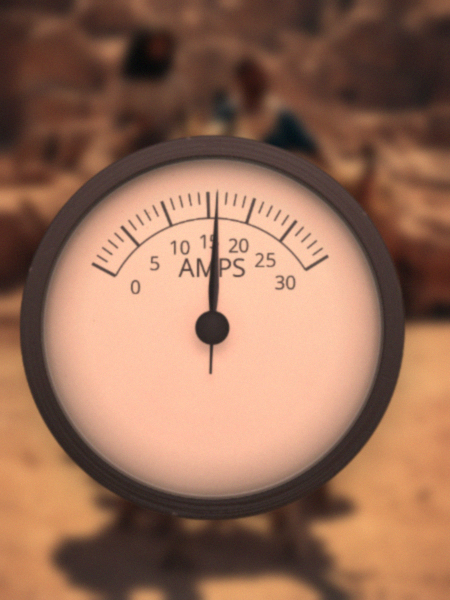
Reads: 16; A
